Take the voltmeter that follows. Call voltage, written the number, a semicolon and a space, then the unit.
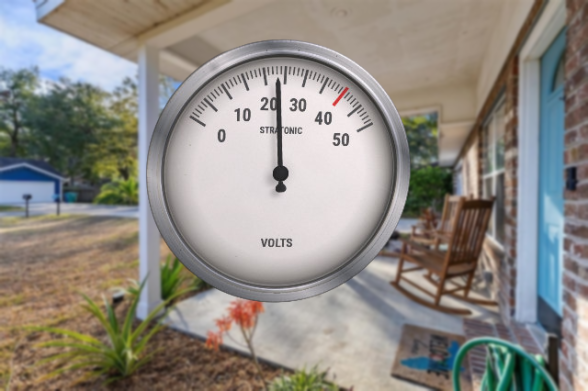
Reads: 23; V
